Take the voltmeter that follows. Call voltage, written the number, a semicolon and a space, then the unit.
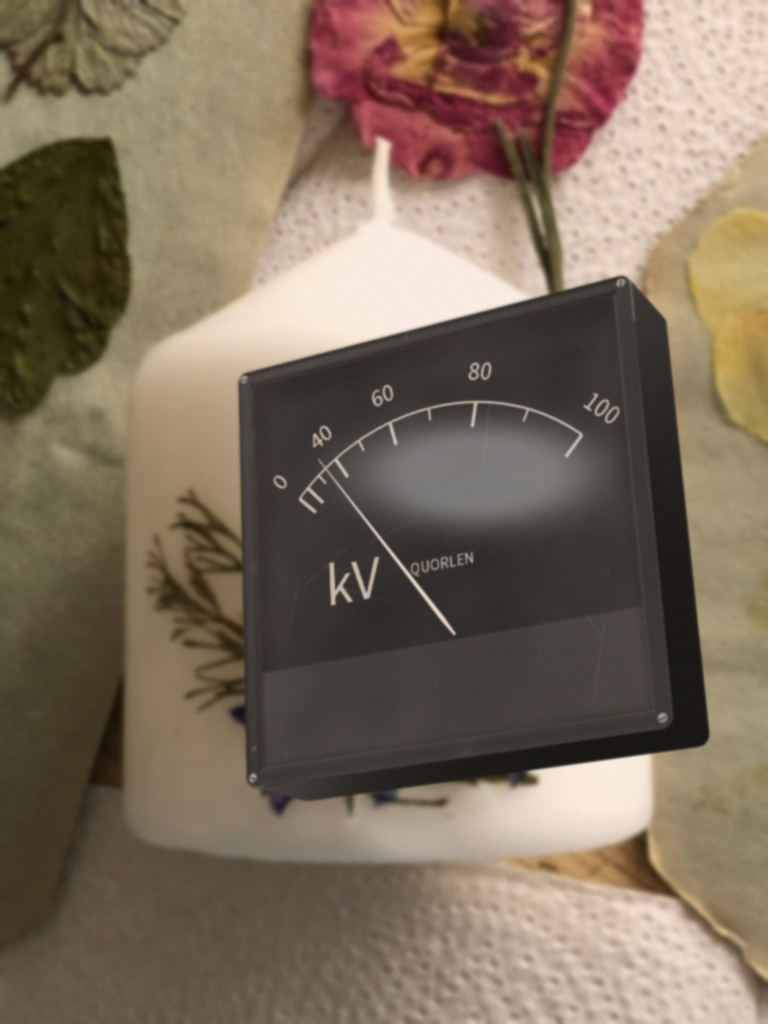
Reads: 35; kV
